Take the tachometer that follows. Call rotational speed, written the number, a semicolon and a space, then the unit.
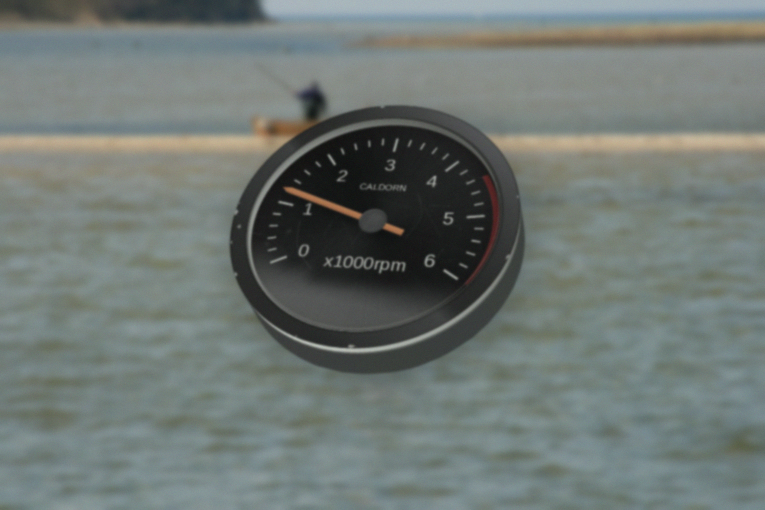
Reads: 1200; rpm
